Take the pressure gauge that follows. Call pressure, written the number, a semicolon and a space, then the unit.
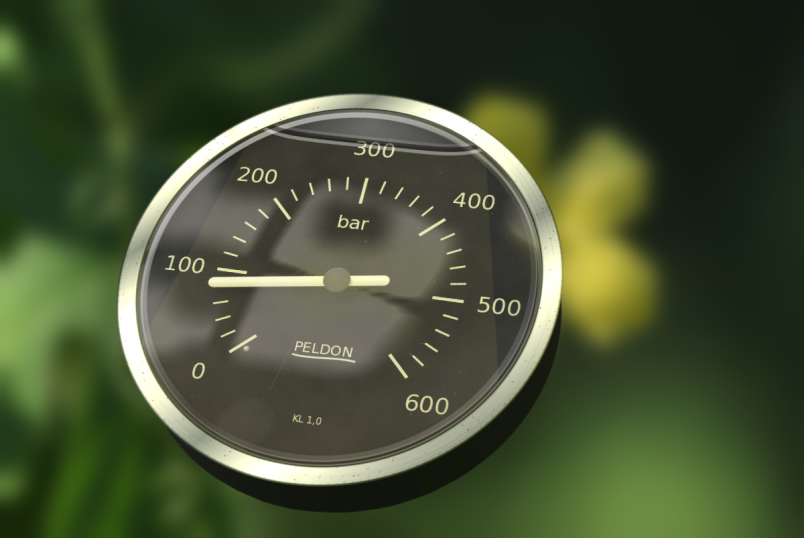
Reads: 80; bar
